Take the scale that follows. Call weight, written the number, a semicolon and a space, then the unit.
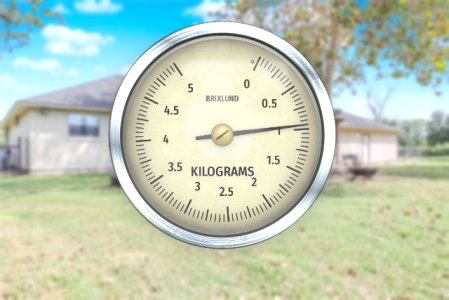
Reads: 0.95; kg
